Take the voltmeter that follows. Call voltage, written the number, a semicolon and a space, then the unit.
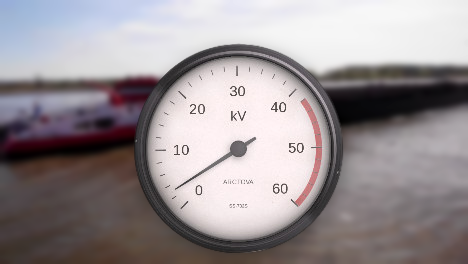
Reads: 3; kV
